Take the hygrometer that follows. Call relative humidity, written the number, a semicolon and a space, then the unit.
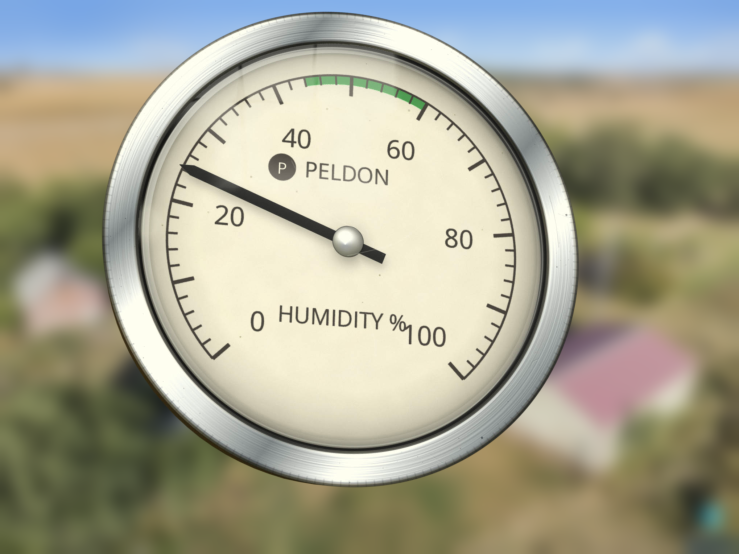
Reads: 24; %
